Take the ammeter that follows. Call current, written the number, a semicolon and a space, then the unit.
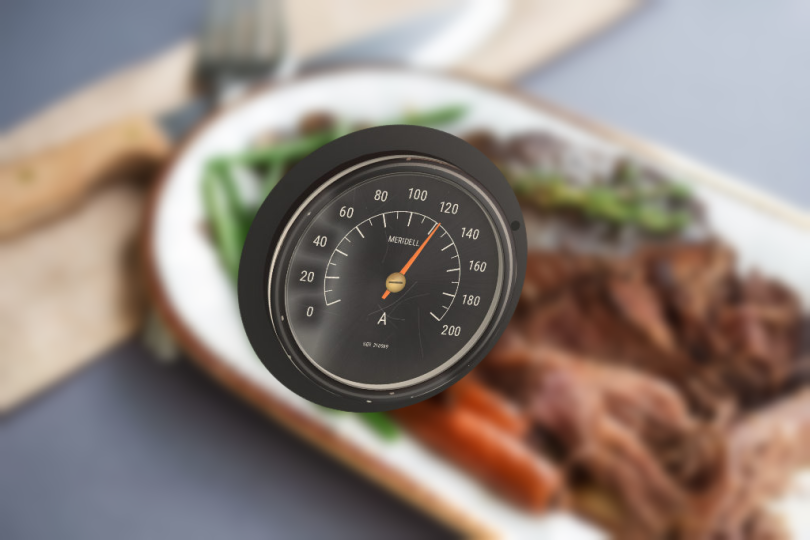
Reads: 120; A
